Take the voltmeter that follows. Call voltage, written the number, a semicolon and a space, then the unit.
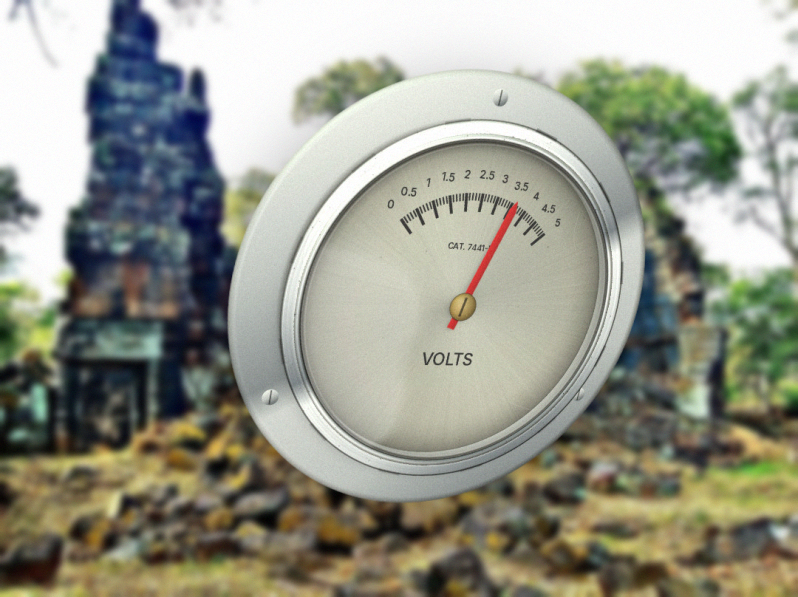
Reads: 3.5; V
